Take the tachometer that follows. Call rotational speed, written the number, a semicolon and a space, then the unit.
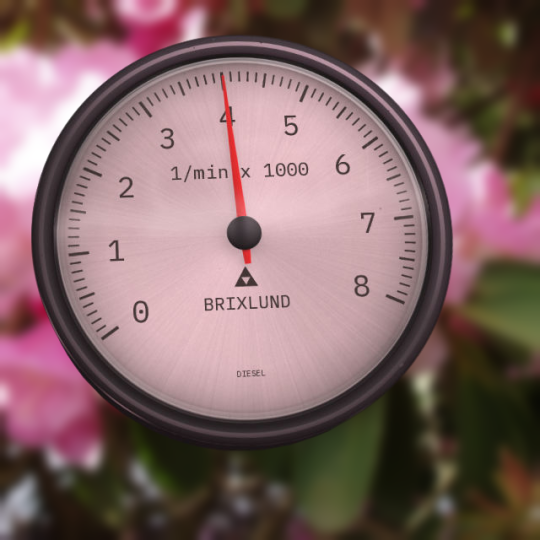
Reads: 4000; rpm
